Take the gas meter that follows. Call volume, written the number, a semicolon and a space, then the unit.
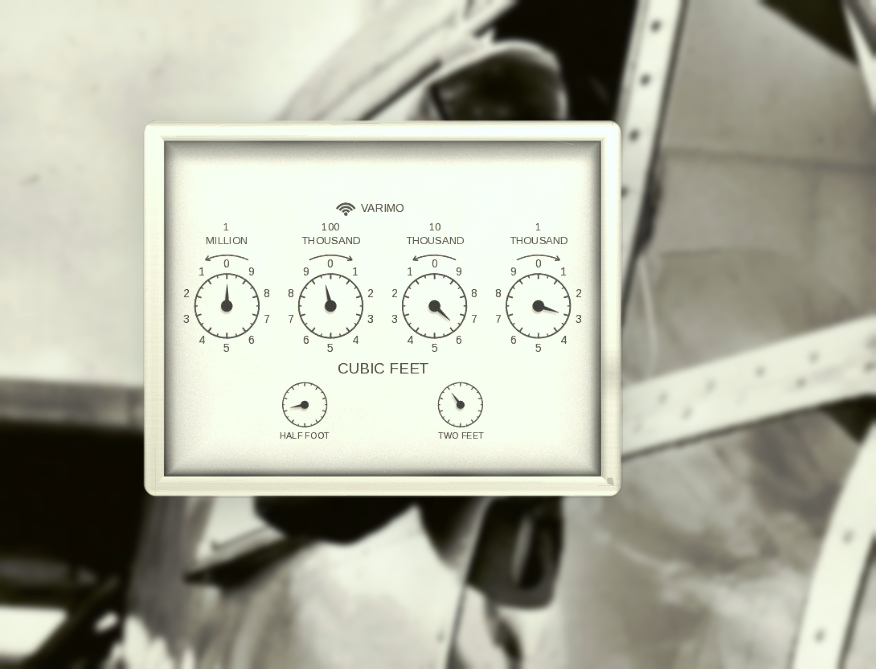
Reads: 996300; ft³
